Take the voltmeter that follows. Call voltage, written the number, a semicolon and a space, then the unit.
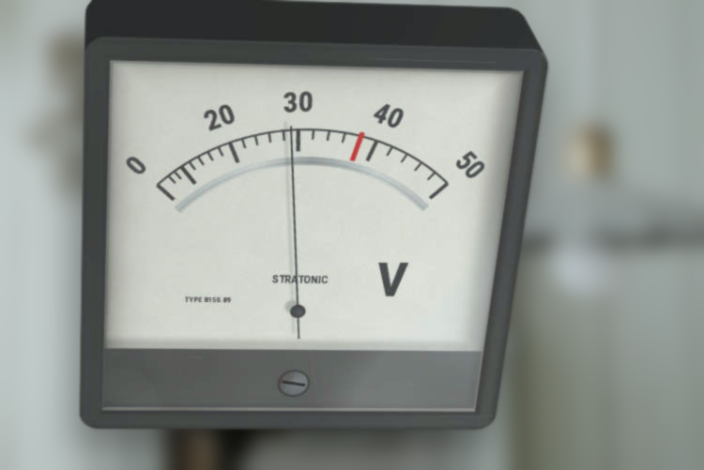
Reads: 29; V
